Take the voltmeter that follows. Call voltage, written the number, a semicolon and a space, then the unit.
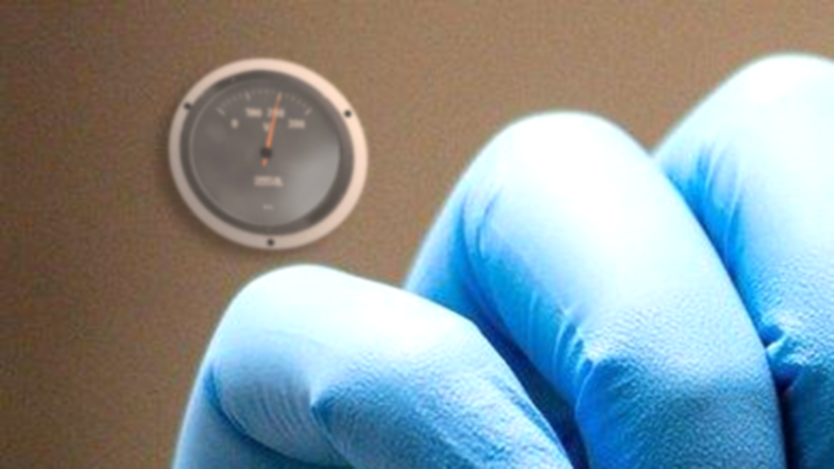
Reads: 200; V
